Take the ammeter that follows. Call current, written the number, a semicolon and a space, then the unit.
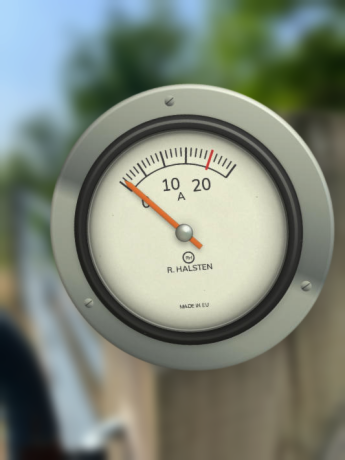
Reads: 1; A
